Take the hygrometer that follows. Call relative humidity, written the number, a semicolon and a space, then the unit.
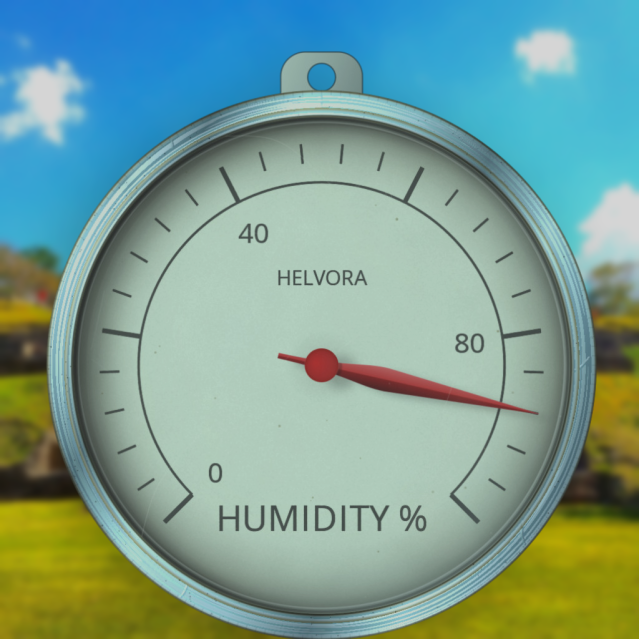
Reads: 88; %
